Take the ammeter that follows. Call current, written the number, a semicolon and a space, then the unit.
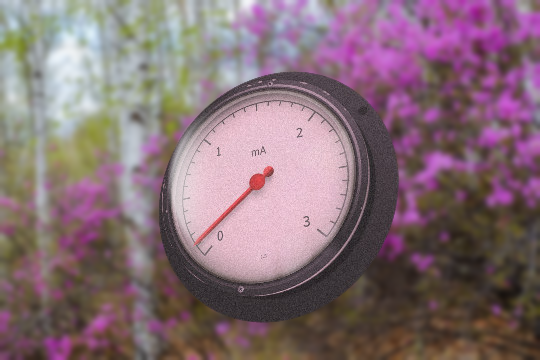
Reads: 0.1; mA
